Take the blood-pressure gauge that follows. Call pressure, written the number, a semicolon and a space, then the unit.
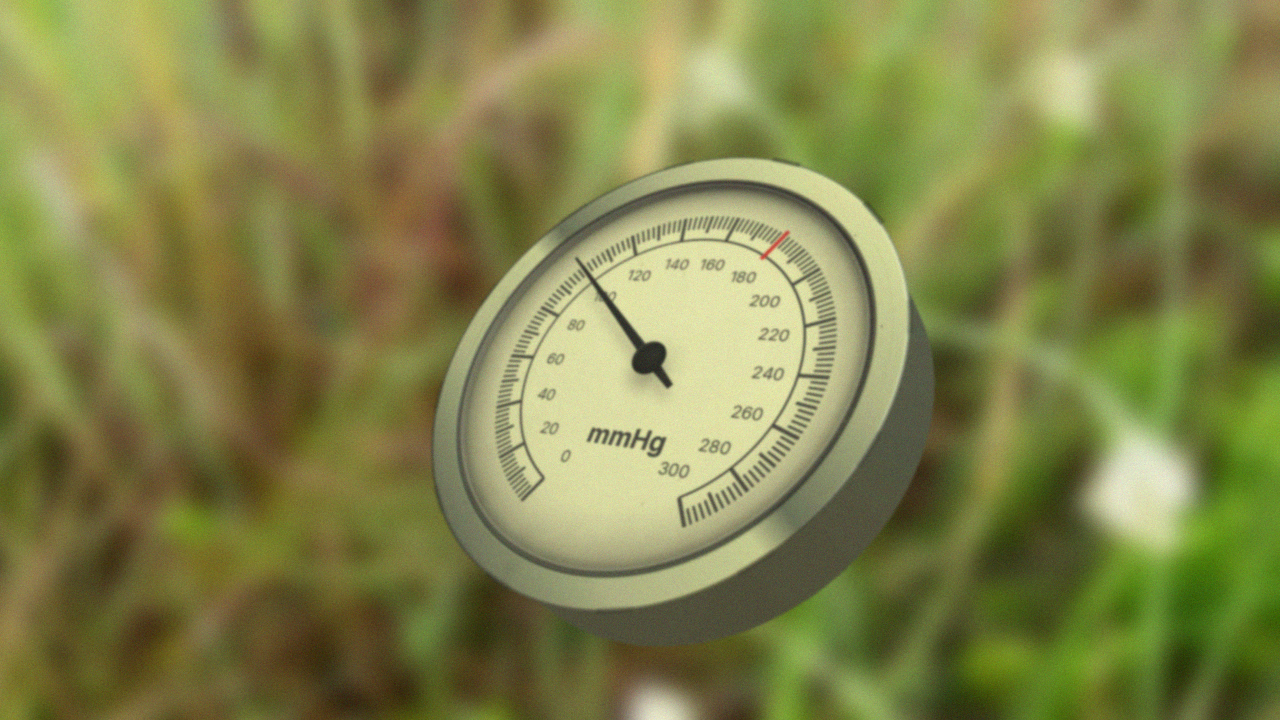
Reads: 100; mmHg
